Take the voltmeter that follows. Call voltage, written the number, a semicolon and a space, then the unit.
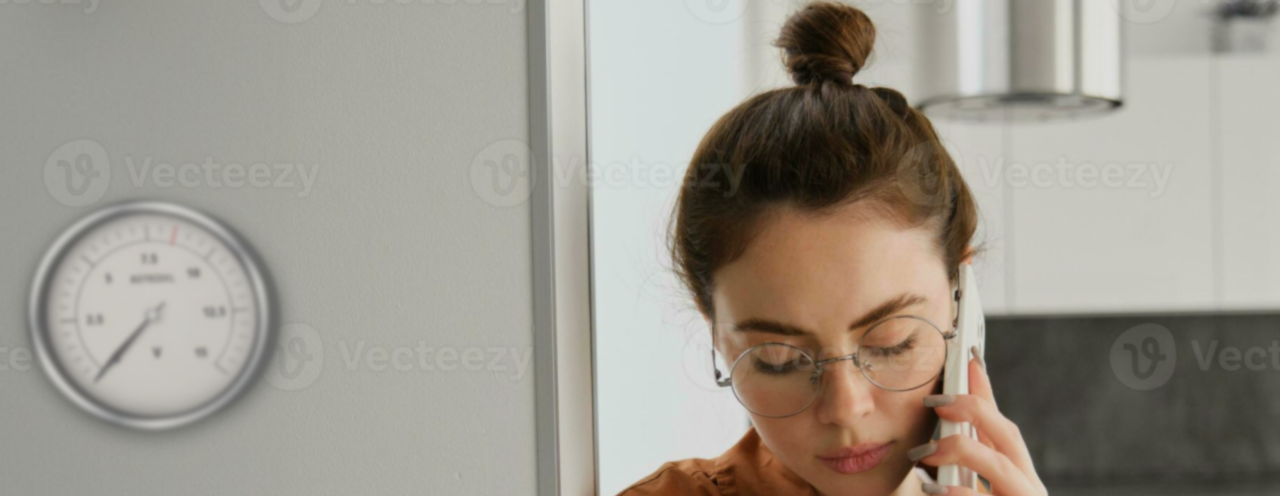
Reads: 0; V
